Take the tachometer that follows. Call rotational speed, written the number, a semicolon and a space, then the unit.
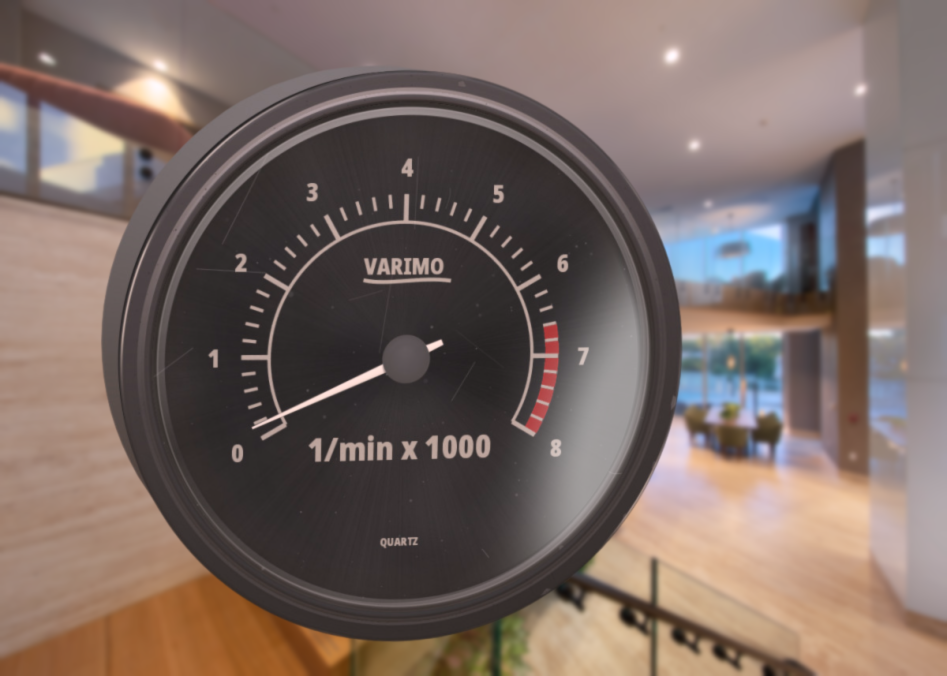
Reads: 200; rpm
